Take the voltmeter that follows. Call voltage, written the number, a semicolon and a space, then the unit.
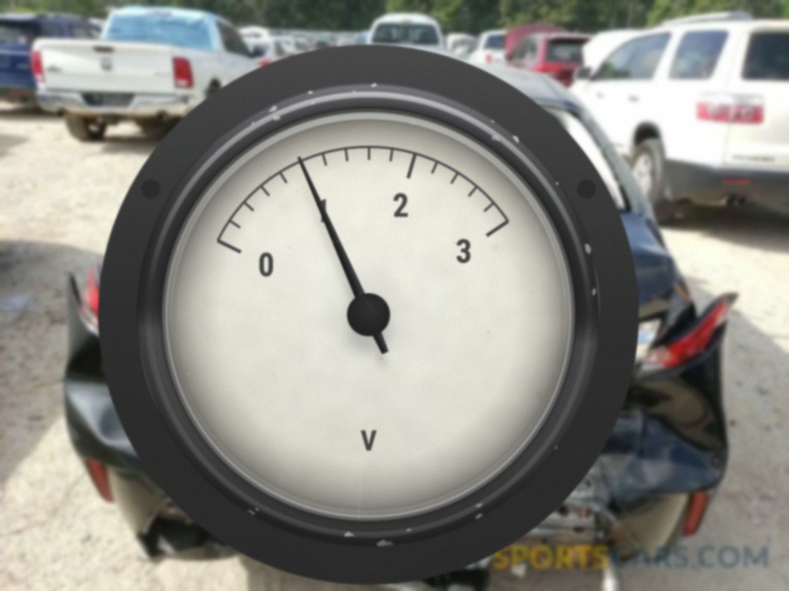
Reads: 1; V
